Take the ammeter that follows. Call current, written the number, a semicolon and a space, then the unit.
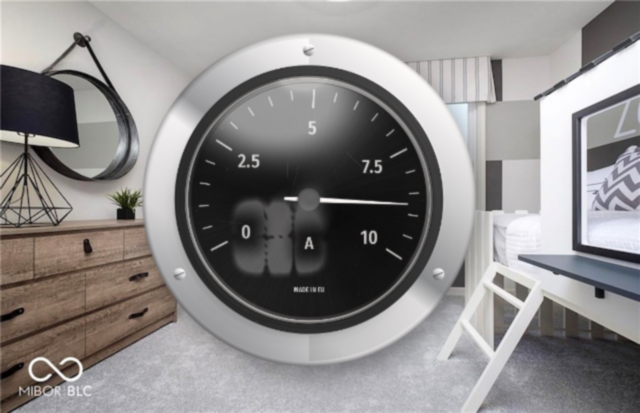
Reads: 8.75; A
